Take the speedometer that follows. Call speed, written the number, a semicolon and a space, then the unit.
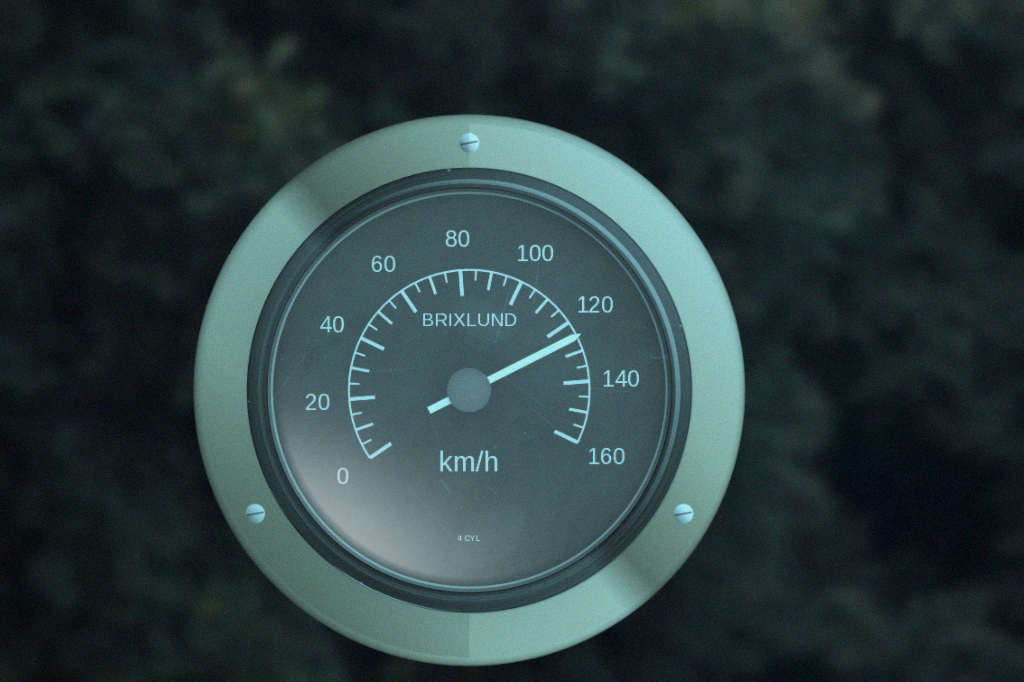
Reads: 125; km/h
